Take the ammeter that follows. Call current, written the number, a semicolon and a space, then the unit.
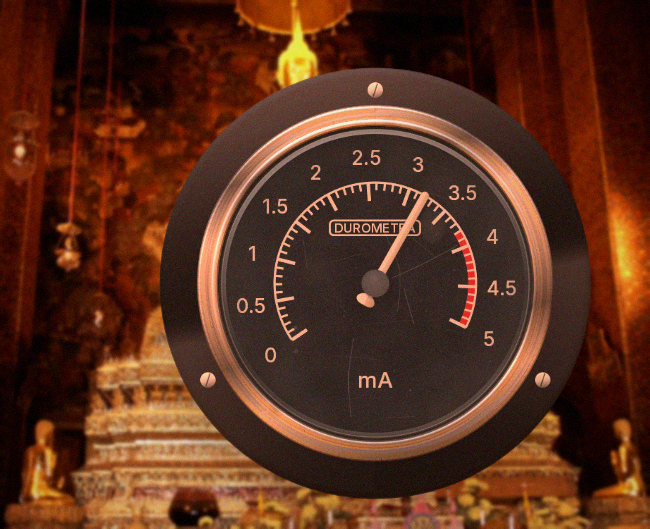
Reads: 3.2; mA
